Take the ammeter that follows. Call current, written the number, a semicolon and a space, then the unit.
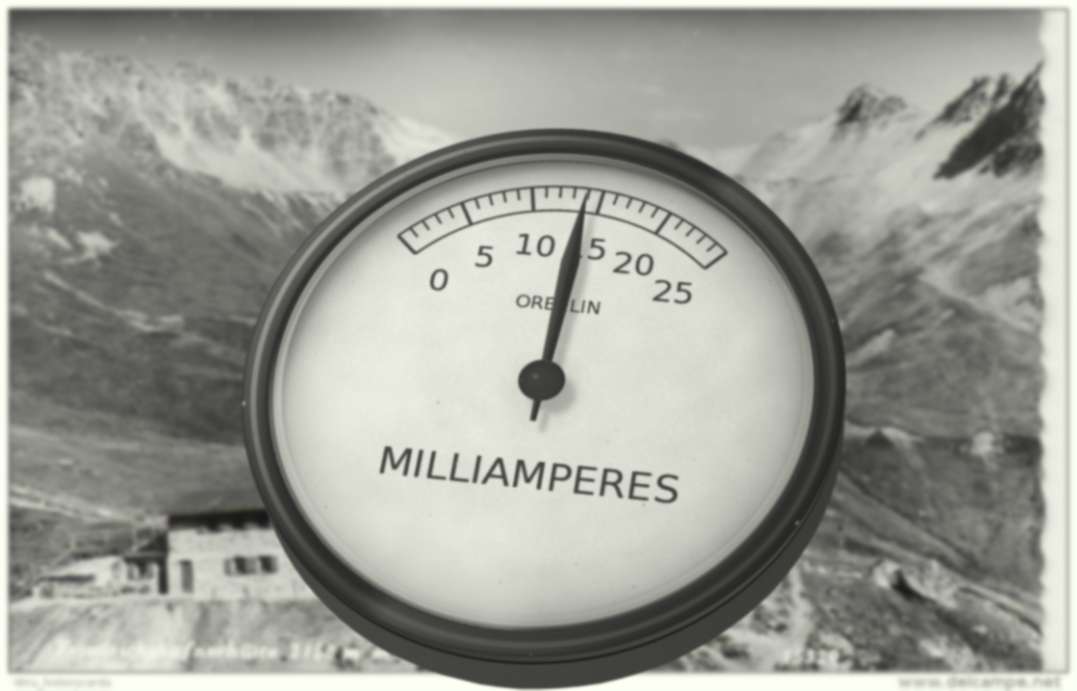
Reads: 14; mA
